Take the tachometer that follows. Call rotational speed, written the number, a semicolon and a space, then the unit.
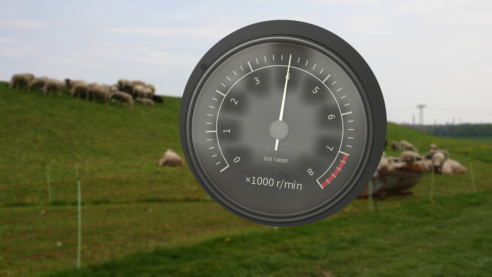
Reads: 4000; rpm
